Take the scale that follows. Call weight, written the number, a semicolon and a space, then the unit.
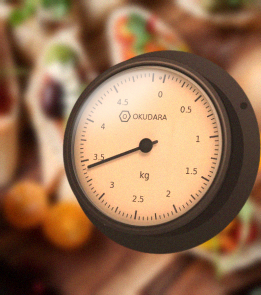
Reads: 3.4; kg
